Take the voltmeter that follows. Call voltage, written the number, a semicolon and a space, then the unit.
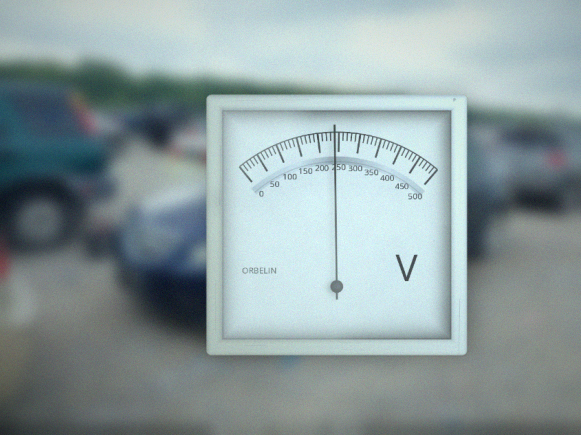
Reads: 240; V
